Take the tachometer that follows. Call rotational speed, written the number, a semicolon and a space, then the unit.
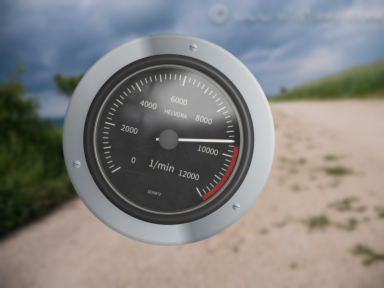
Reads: 9400; rpm
